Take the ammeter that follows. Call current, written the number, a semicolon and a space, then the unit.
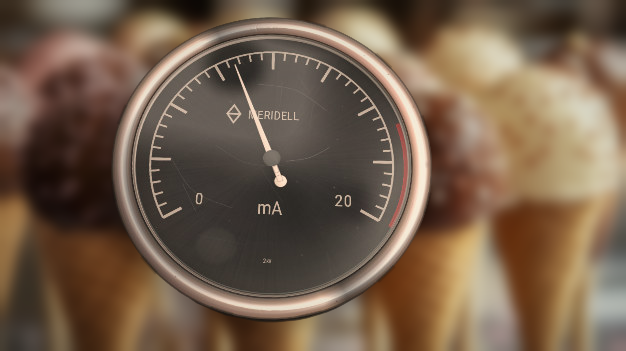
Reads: 8.25; mA
